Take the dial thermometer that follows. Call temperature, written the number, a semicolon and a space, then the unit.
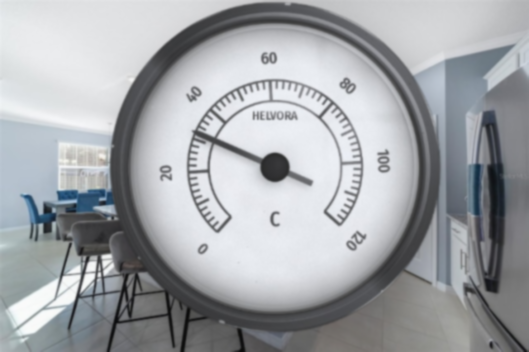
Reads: 32; °C
